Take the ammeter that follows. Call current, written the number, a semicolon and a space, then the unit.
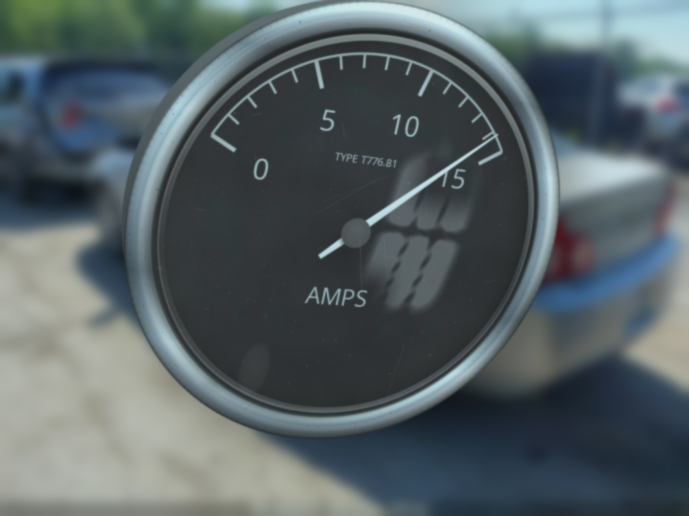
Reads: 14; A
